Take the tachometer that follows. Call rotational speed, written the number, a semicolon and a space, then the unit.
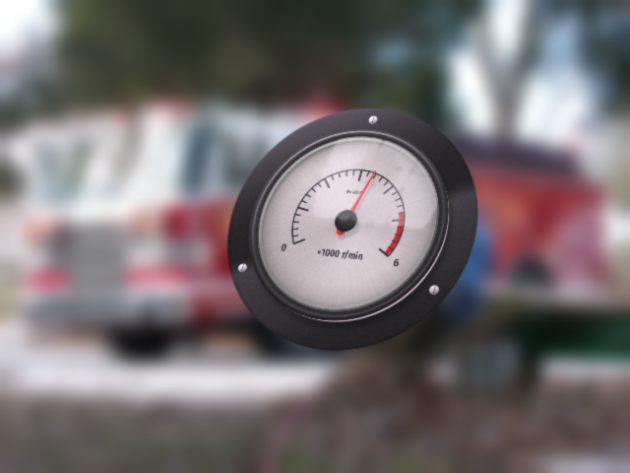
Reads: 3400; rpm
